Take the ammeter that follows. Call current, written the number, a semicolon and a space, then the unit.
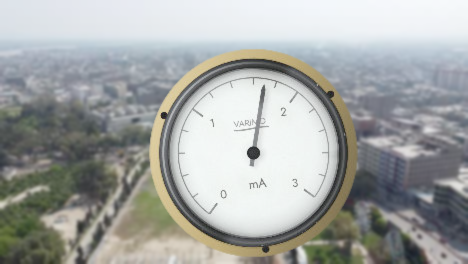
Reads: 1.7; mA
